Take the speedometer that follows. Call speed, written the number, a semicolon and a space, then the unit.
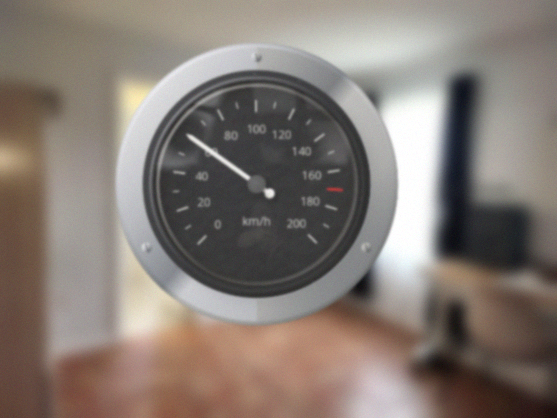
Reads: 60; km/h
